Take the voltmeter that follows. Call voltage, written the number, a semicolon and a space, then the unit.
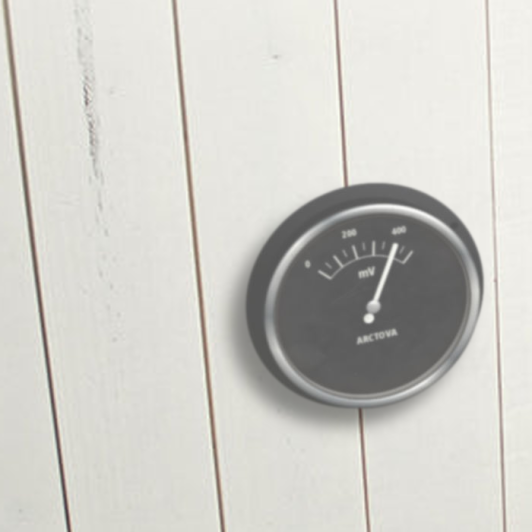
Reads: 400; mV
